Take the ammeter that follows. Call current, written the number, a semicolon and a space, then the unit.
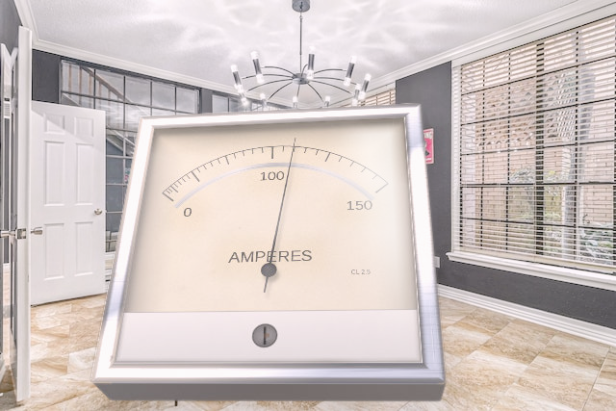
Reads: 110; A
